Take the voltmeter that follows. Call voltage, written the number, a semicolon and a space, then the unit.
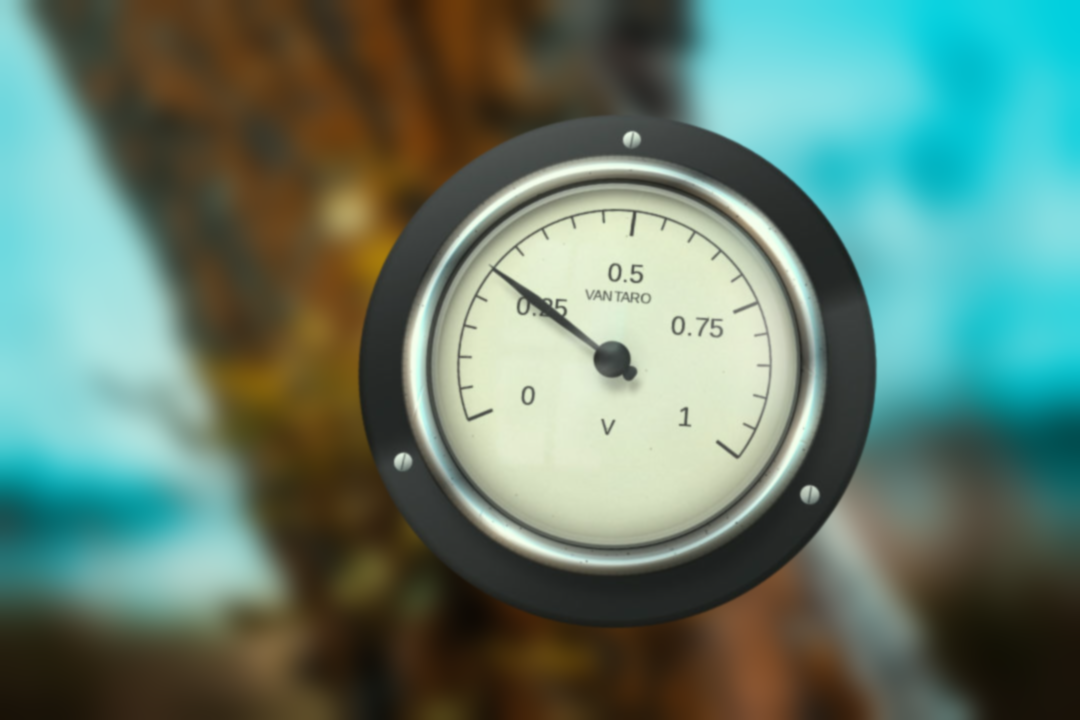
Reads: 0.25; V
